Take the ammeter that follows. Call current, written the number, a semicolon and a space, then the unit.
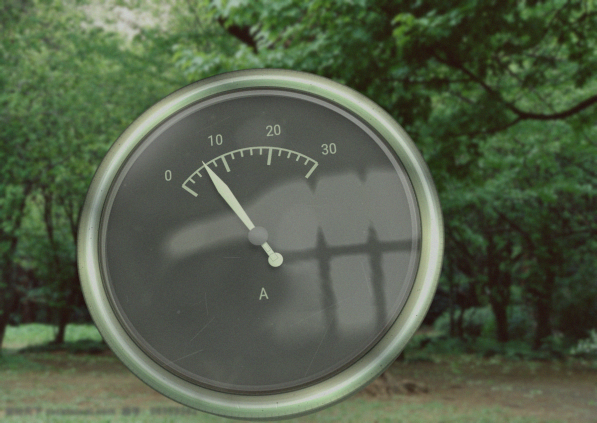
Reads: 6; A
